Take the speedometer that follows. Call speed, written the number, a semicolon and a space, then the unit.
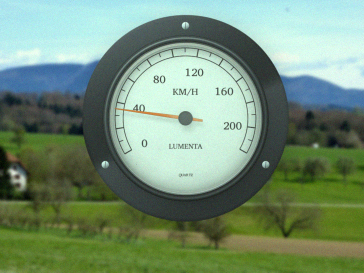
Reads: 35; km/h
